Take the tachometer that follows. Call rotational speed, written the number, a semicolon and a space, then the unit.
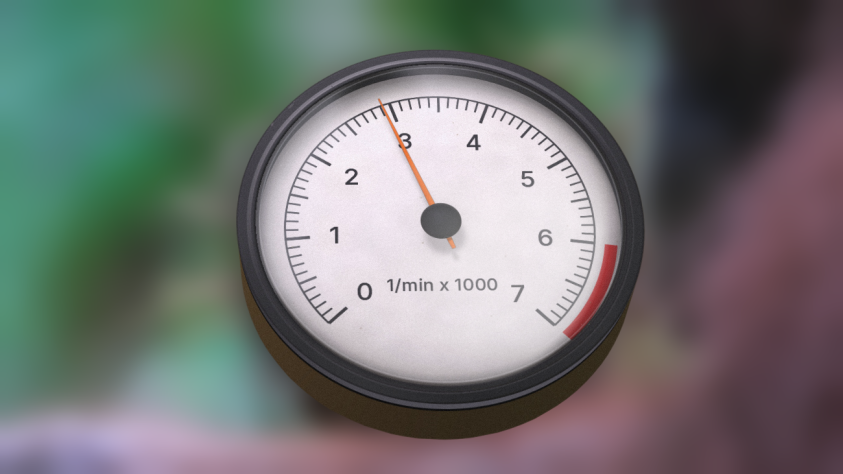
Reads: 2900; rpm
